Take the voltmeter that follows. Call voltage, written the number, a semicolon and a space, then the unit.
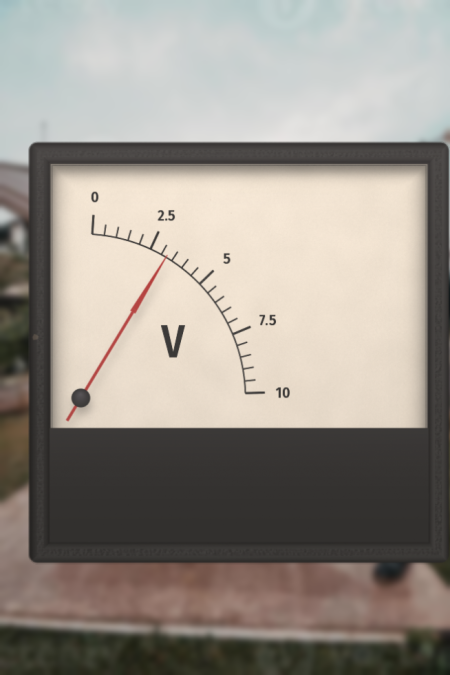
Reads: 3.25; V
